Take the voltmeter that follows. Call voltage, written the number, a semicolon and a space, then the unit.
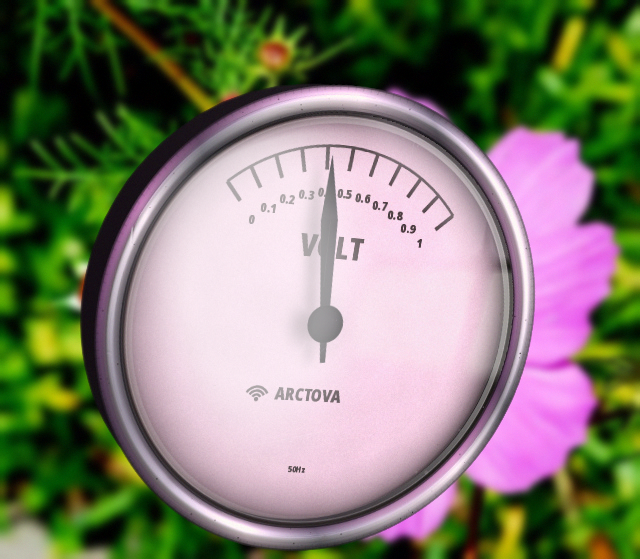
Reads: 0.4; V
